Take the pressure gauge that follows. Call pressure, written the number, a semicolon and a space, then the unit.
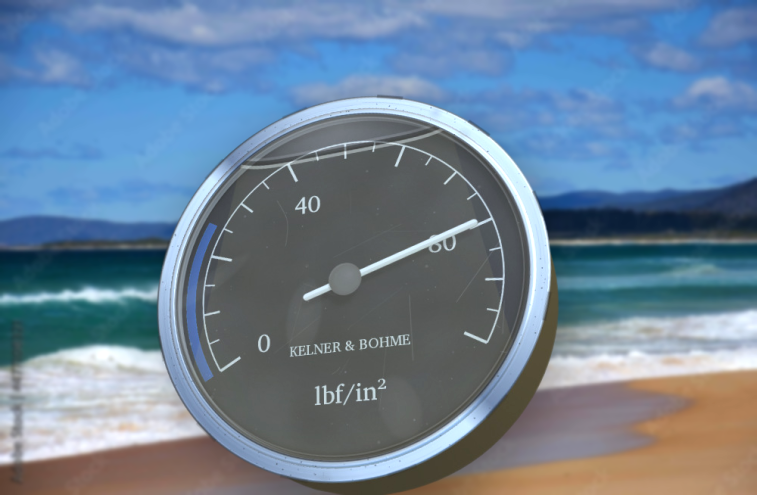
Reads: 80; psi
